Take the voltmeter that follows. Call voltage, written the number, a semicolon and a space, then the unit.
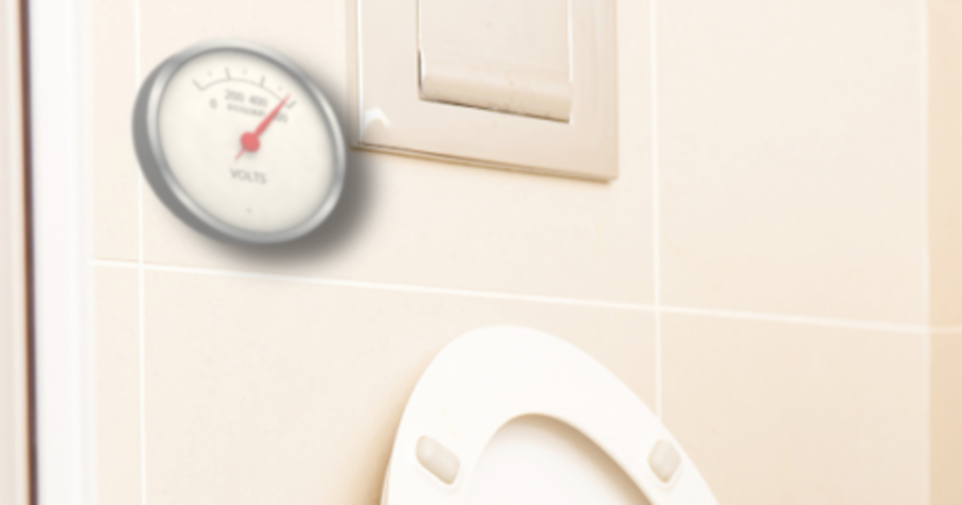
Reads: 550; V
